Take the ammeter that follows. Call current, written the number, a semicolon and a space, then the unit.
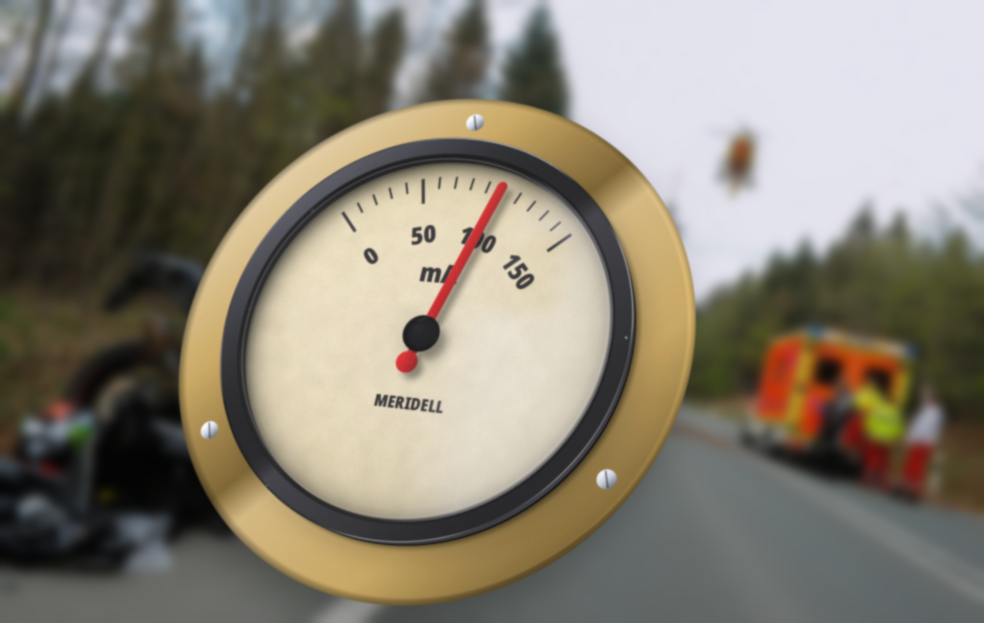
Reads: 100; mA
